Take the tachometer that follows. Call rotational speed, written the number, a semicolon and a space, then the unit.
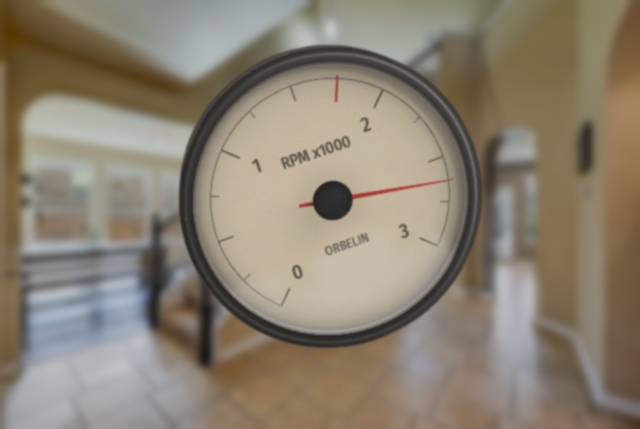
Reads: 2625; rpm
